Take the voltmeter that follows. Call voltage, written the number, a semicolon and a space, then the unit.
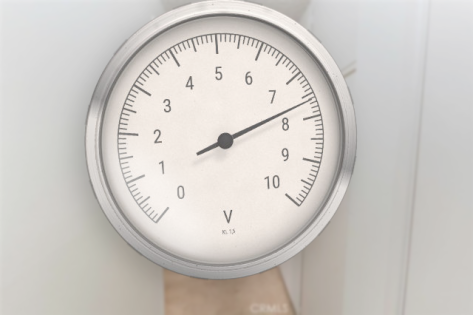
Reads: 7.6; V
